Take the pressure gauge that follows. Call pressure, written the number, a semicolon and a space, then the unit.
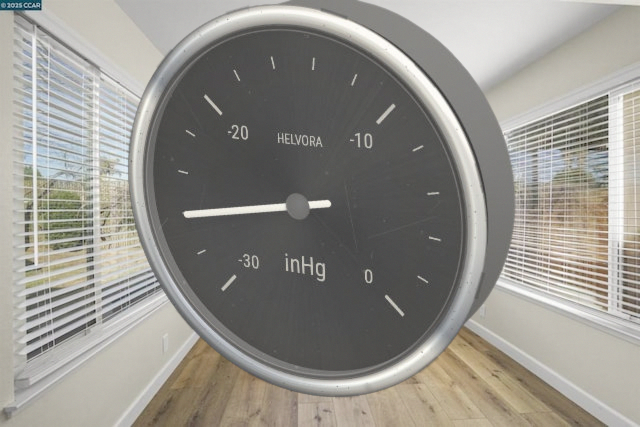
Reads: -26; inHg
